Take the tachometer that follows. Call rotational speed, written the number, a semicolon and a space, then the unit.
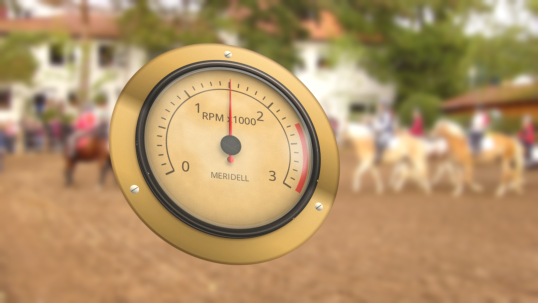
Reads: 1500; rpm
